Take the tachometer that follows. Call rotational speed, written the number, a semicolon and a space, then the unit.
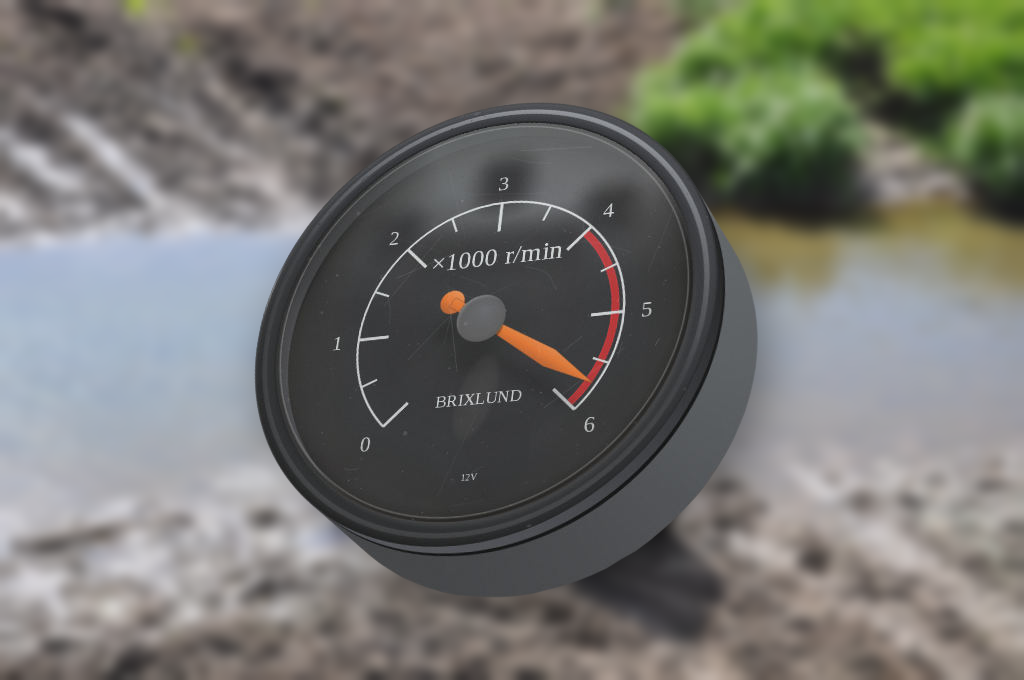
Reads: 5750; rpm
